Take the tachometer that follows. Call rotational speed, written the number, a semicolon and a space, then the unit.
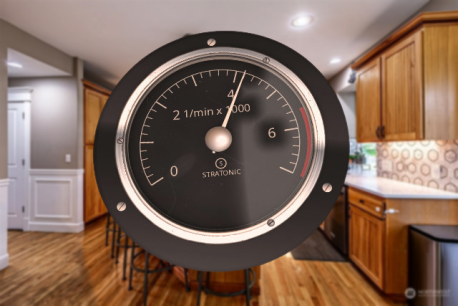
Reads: 4200; rpm
